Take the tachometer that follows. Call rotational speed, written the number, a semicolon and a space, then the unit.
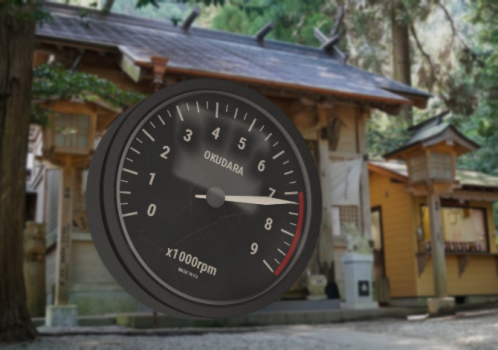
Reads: 7250; rpm
